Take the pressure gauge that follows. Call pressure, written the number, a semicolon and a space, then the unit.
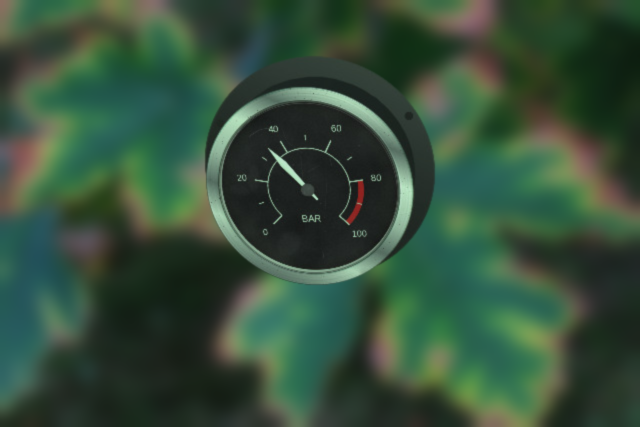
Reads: 35; bar
